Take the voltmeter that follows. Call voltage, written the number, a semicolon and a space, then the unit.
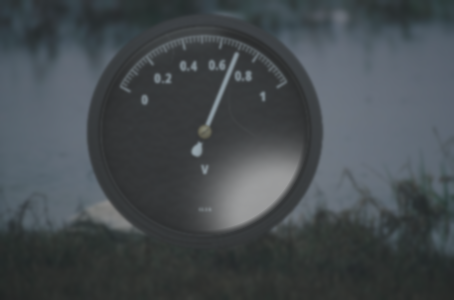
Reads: 0.7; V
